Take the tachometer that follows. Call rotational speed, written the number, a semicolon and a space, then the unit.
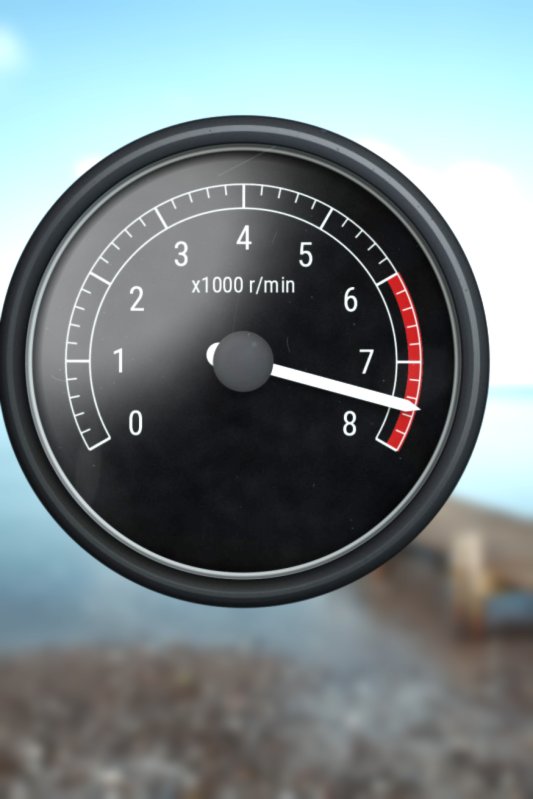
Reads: 7500; rpm
